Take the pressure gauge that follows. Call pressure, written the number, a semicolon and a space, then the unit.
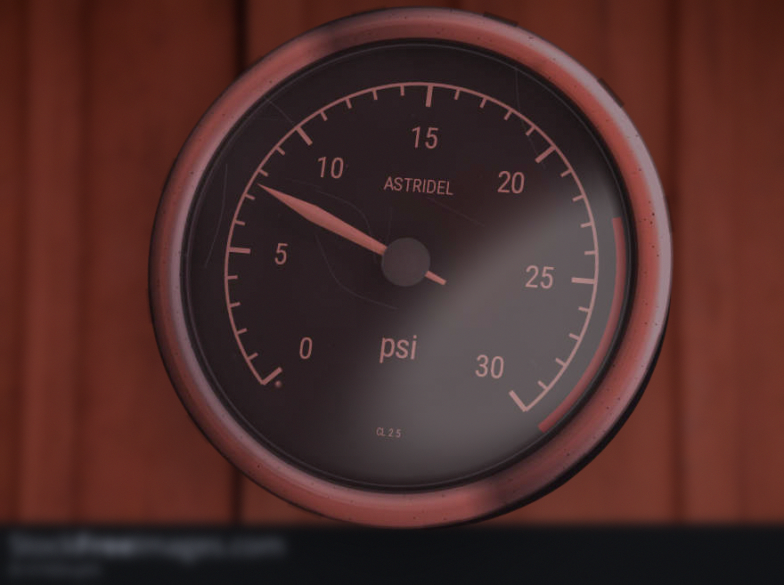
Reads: 7.5; psi
